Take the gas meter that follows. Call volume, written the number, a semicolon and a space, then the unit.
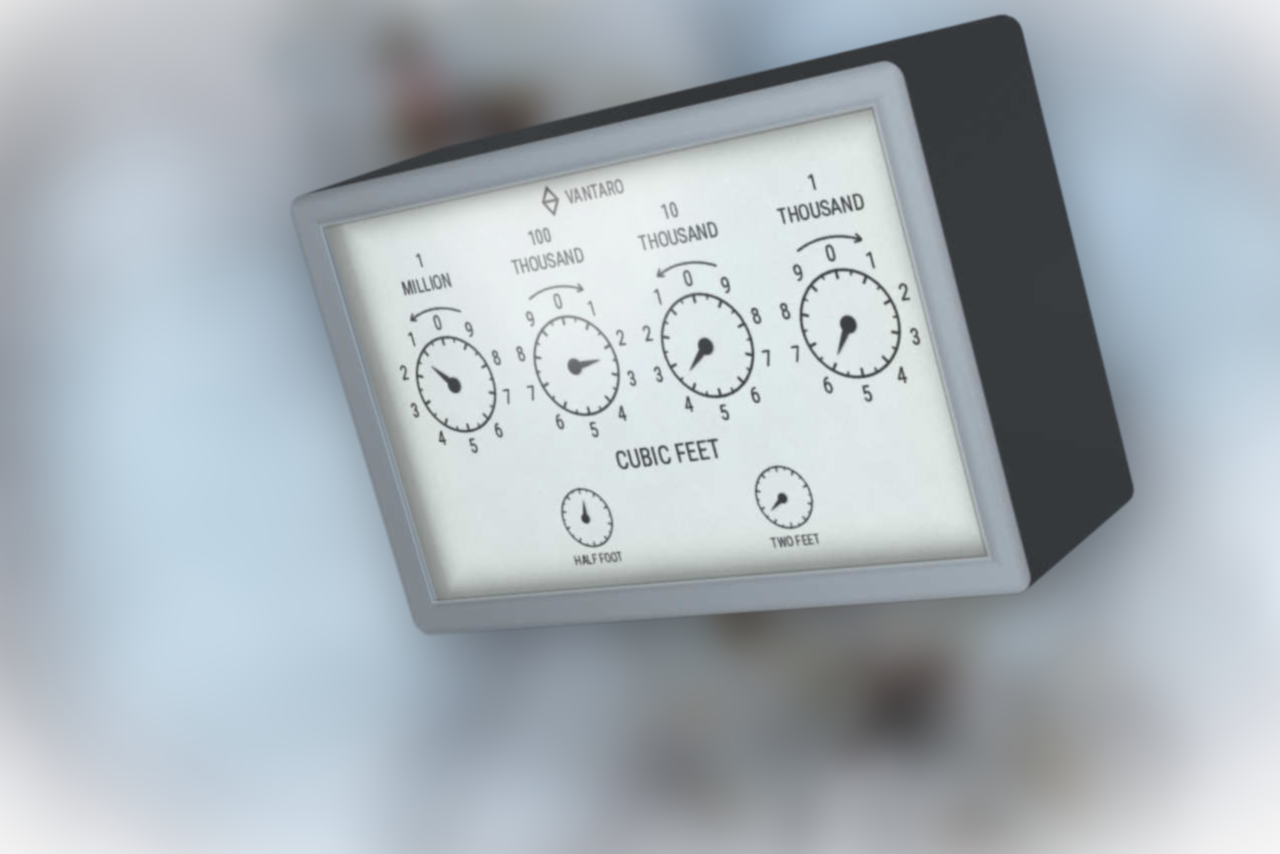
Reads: 123600; ft³
